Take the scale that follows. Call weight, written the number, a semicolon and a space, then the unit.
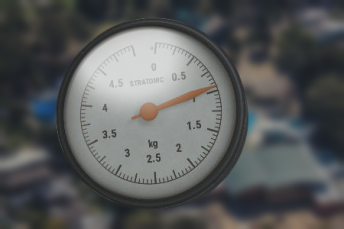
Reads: 0.95; kg
